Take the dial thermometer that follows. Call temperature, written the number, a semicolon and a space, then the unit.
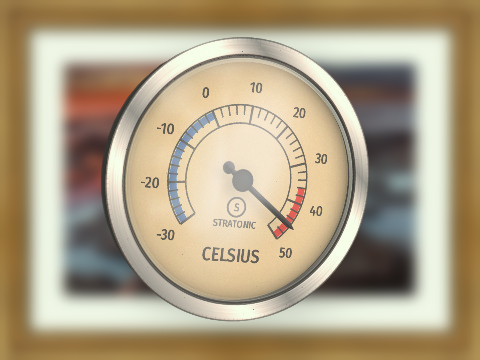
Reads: 46; °C
